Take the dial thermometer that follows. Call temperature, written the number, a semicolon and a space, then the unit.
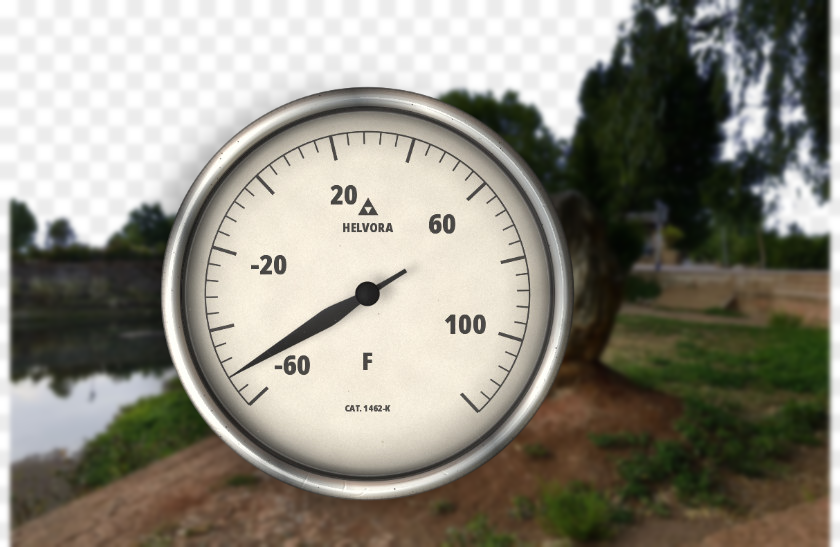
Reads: -52; °F
